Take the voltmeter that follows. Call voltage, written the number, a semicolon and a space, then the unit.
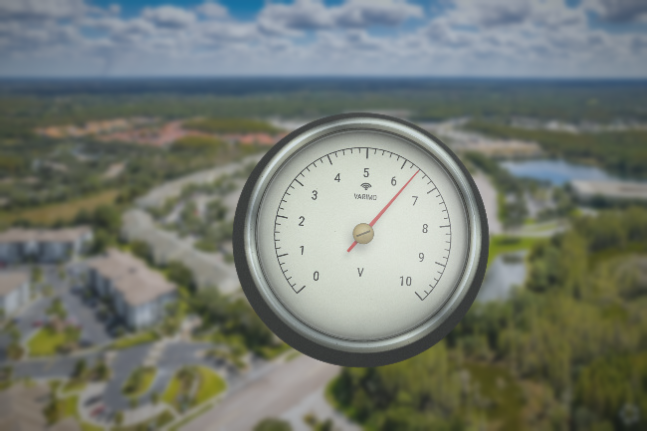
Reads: 6.4; V
